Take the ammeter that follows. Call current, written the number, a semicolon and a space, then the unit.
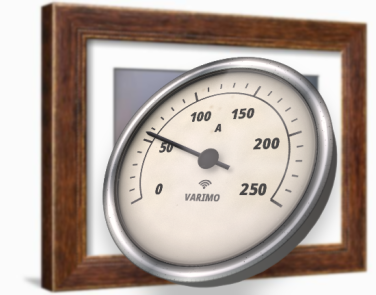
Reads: 55; A
